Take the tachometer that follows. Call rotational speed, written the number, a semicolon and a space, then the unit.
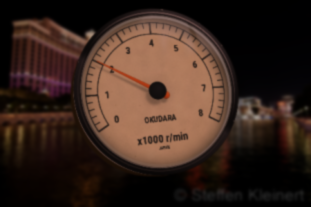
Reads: 2000; rpm
